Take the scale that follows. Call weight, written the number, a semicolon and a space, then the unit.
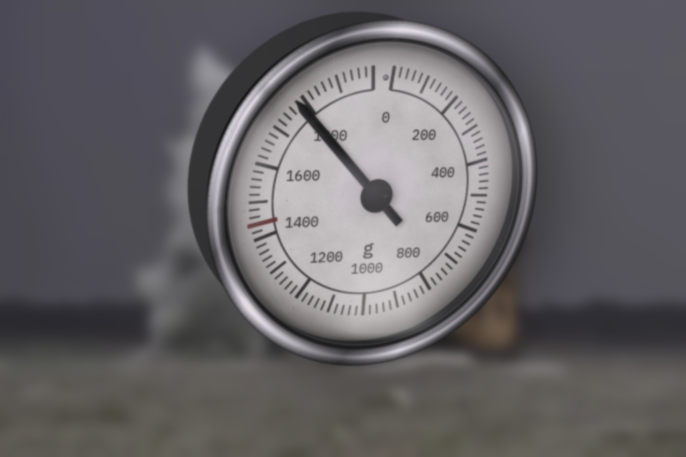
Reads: 1780; g
